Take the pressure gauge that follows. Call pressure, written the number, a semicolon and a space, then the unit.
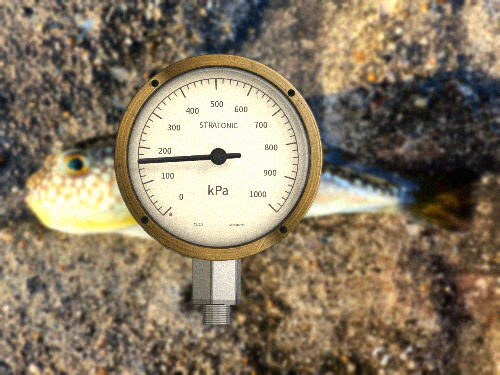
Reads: 160; kPa
